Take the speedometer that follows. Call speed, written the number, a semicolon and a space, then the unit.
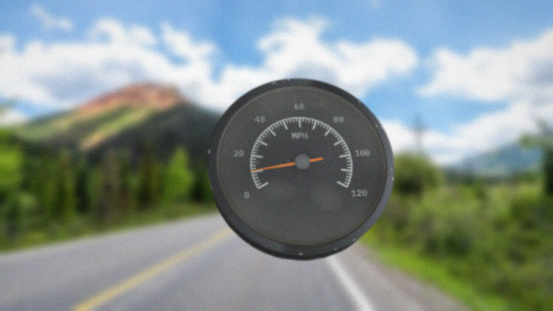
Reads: 10; mph
